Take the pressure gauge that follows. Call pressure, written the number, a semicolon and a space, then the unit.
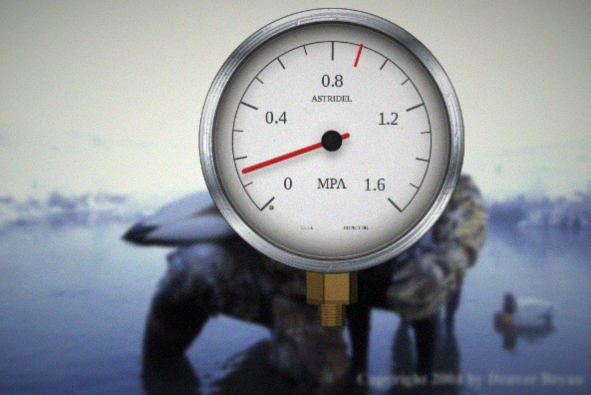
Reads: 0.15; MPa
